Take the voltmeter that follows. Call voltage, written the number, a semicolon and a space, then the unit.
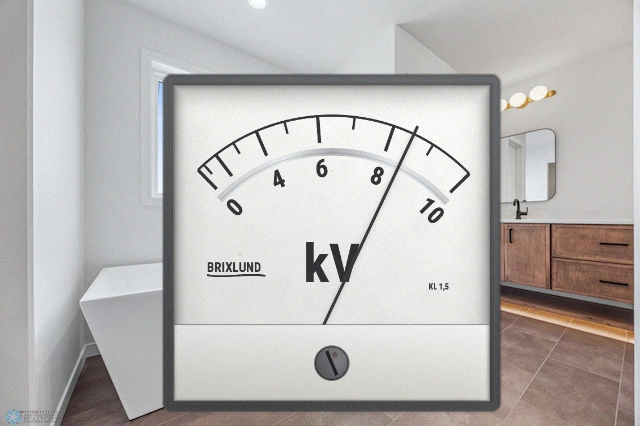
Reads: 8.5; kV
